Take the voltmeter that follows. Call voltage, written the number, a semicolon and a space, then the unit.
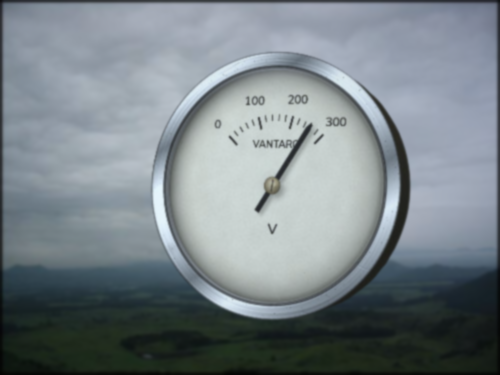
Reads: 260; V
